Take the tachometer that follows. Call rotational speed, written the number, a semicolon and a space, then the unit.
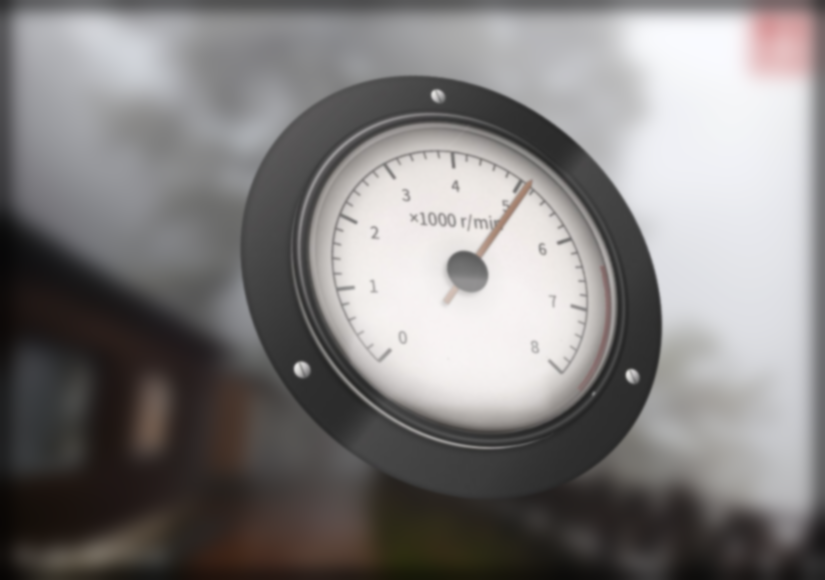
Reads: 5100; rpm
